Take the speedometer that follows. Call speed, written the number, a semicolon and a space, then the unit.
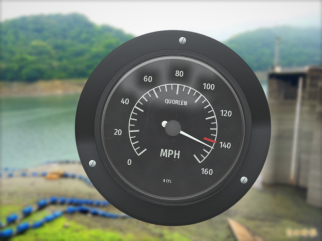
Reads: 145; mph
